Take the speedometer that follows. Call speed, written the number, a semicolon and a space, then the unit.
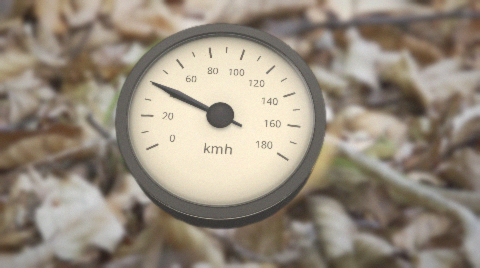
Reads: 40; km/h
